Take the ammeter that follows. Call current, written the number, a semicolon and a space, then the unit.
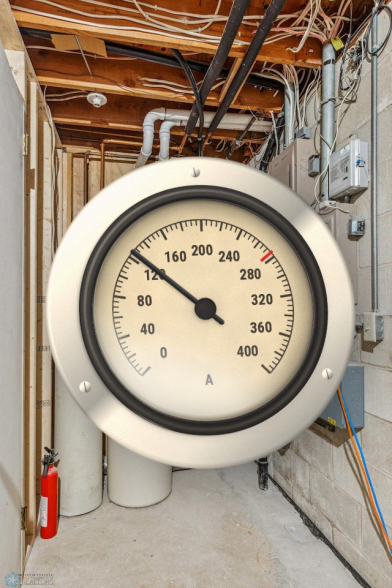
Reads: 125; A
